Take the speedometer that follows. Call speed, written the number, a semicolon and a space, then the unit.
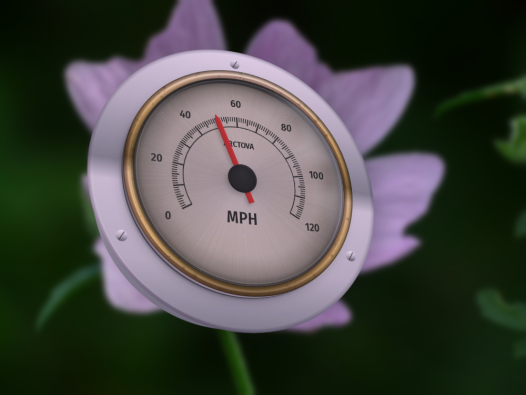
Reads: 50; mph
